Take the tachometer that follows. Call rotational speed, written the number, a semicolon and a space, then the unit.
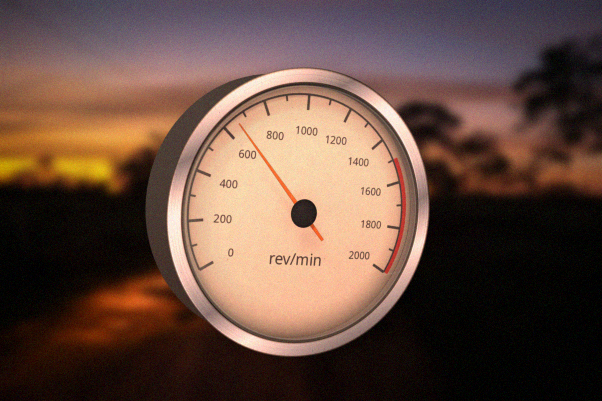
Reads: 650; rpm
